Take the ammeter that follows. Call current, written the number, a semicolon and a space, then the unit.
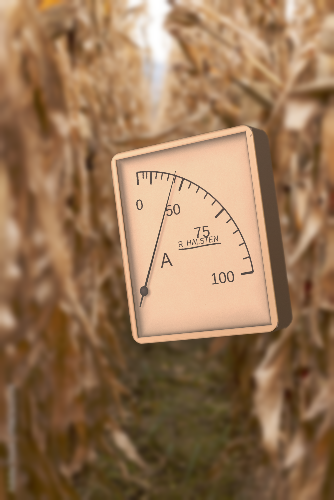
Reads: 45; A
